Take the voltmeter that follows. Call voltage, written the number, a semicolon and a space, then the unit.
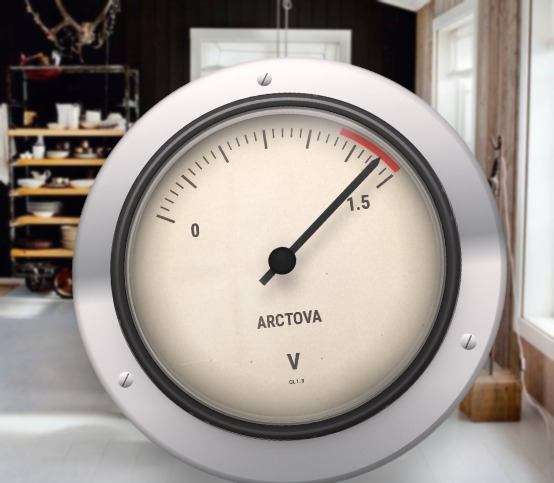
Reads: 1.4; V
